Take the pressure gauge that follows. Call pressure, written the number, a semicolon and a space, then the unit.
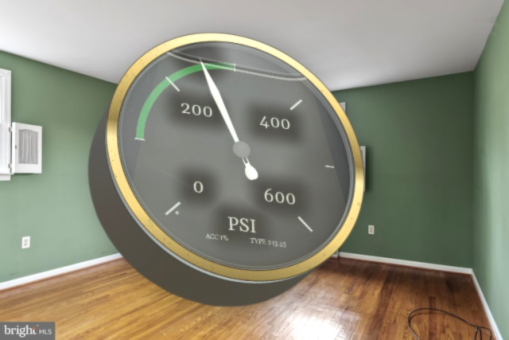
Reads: 250; psi
